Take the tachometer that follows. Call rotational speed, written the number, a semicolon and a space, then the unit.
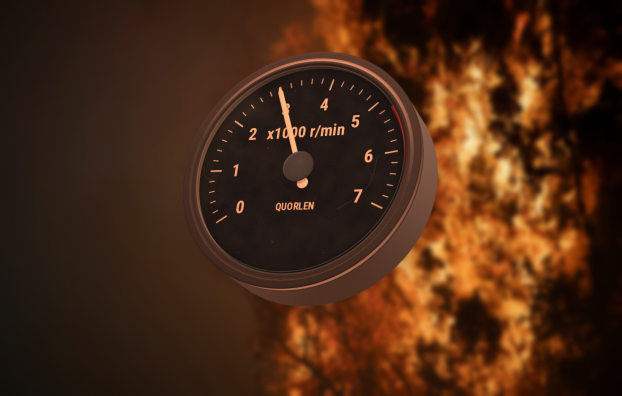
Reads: 3000; rpm
